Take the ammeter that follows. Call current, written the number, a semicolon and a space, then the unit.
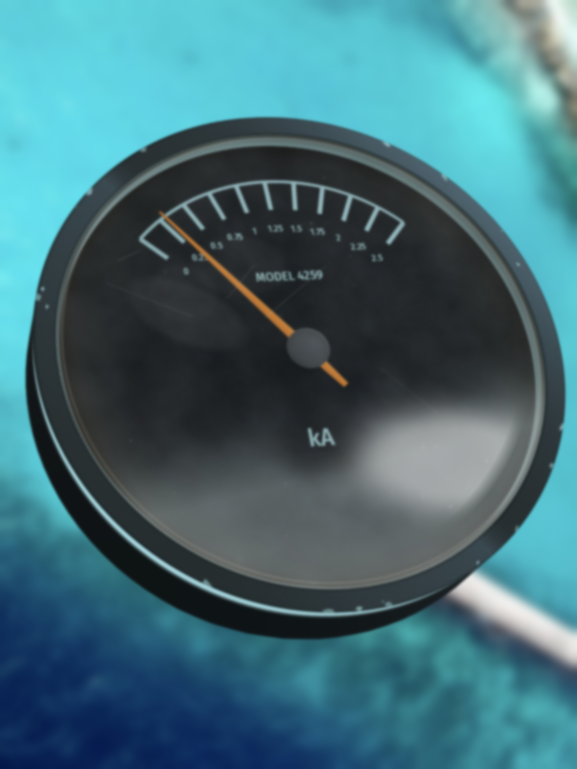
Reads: 0.25; kA
